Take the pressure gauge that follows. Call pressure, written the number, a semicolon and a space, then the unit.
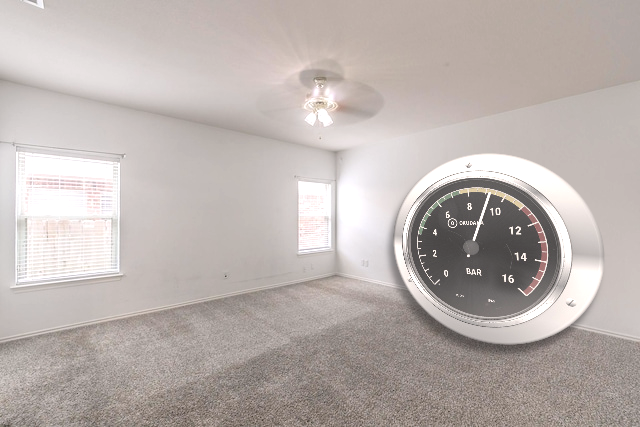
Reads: 9.25; bar
